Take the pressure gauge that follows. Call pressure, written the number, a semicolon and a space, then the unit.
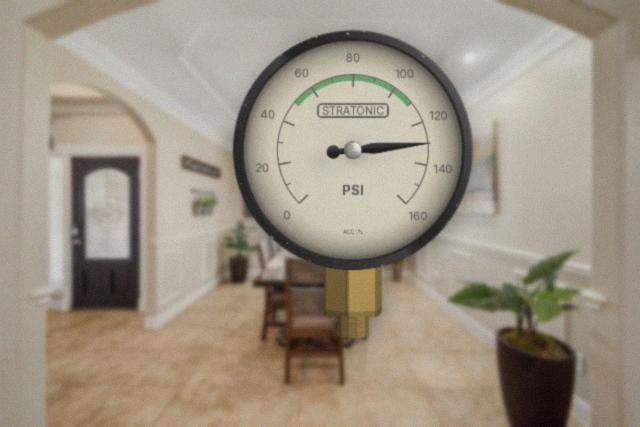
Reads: 130; psi
